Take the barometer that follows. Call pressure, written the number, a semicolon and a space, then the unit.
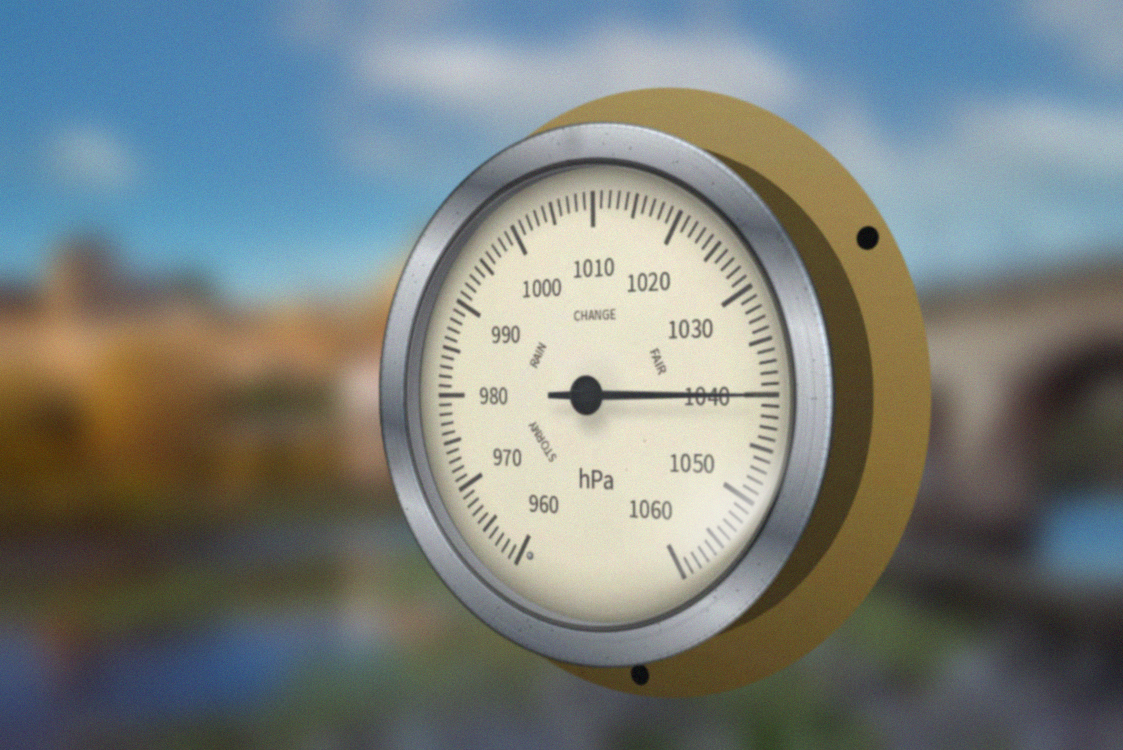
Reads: 1040; hPa
